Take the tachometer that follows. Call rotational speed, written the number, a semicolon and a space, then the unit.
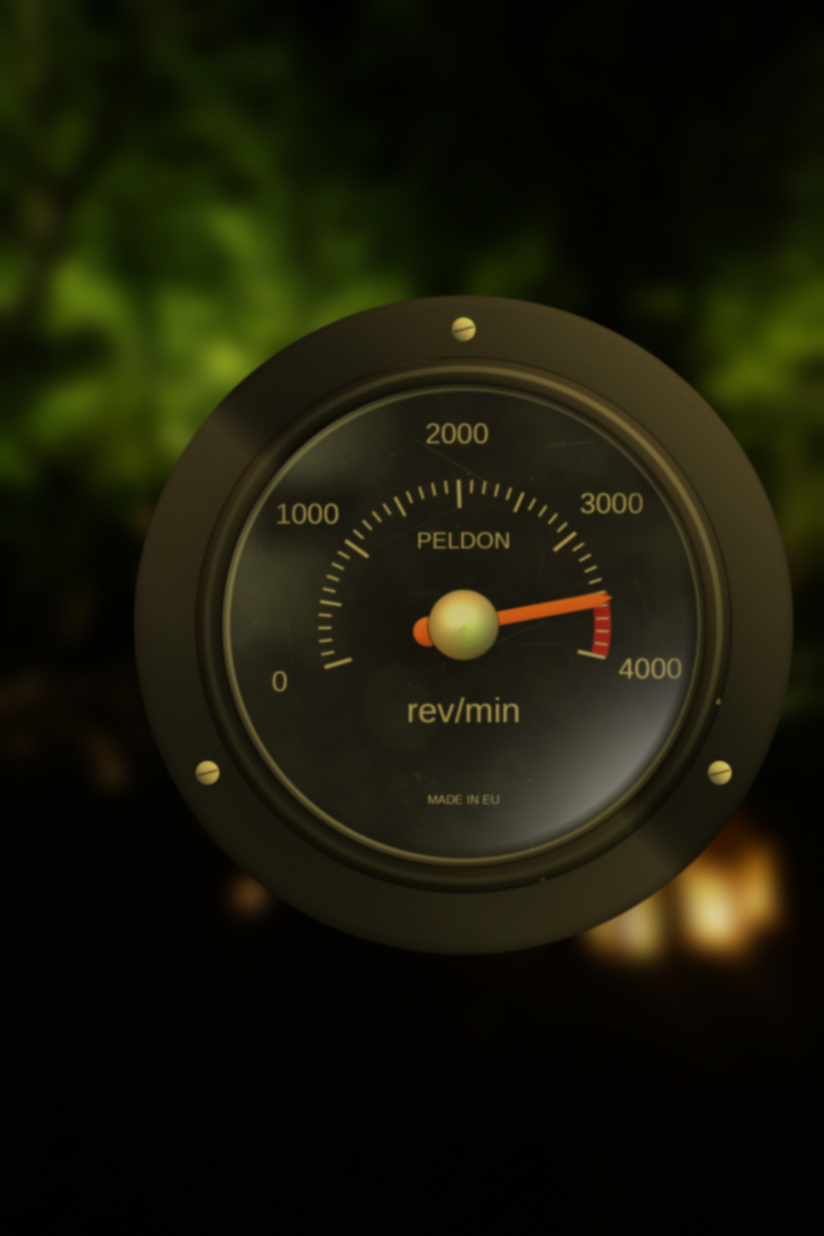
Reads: 3550; rpm
